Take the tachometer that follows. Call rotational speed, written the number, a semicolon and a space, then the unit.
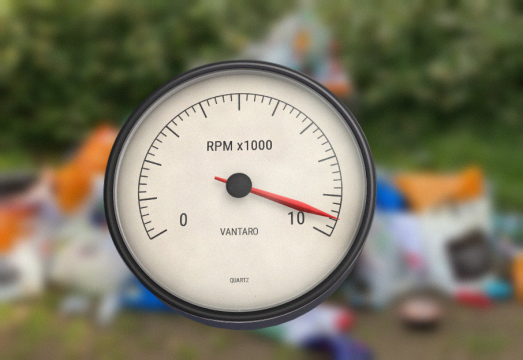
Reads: 9600; rpm
